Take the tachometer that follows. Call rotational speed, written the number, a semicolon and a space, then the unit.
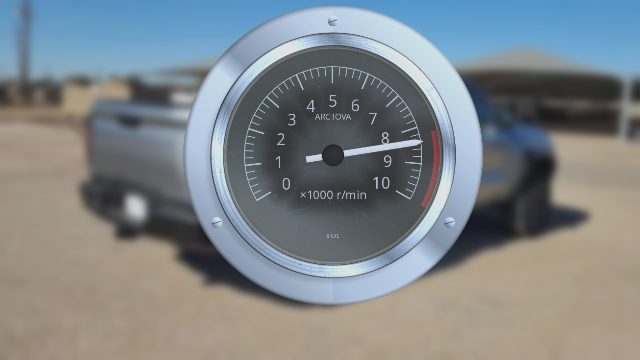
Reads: 8400; rpm
